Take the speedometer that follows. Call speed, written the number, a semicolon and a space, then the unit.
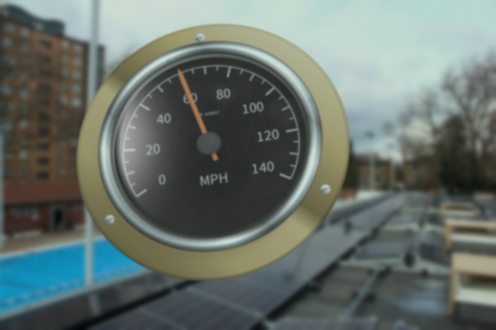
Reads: 60; mph
